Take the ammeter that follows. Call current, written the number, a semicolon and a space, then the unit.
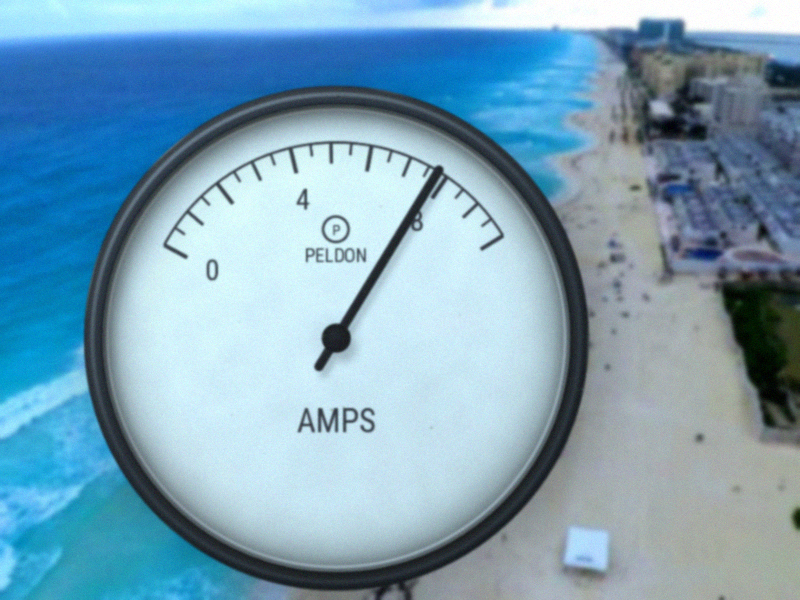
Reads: 7.75; A
